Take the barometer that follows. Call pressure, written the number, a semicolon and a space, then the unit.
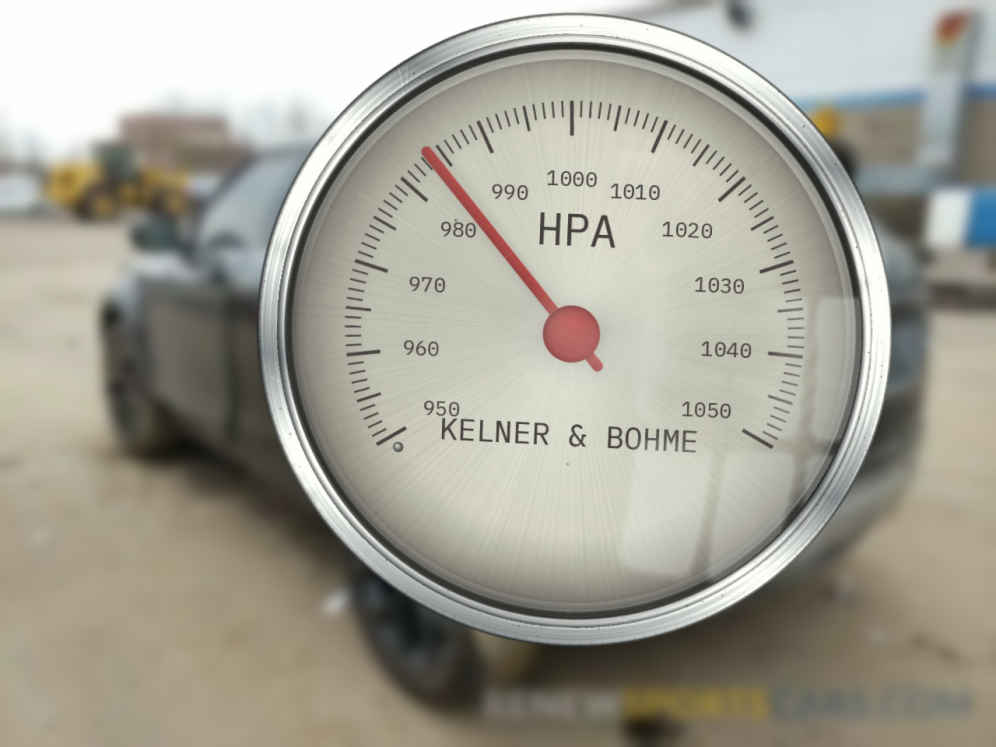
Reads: 984; hPa
